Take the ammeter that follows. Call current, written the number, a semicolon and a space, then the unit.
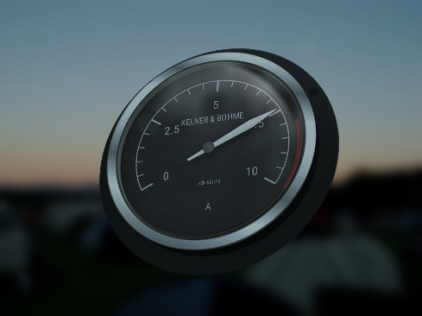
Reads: 7.5; A
